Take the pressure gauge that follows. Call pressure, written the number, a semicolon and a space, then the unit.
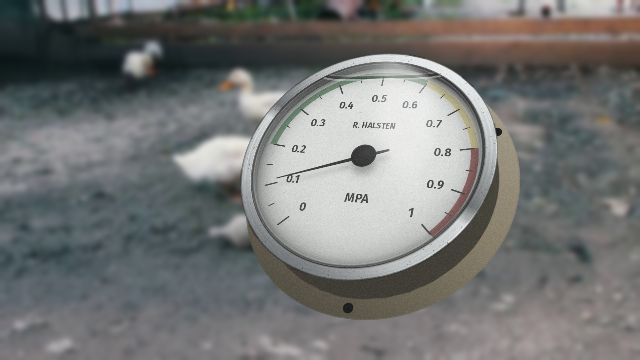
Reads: 0.1; MPa
